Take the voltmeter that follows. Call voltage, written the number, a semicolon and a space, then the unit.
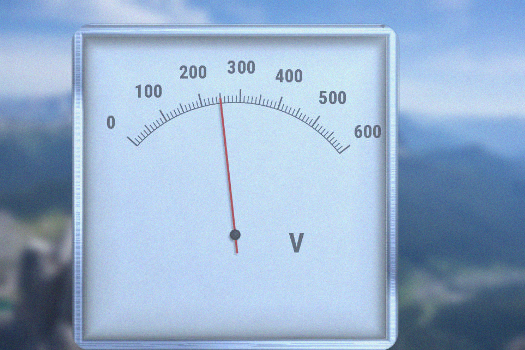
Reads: 250; V
